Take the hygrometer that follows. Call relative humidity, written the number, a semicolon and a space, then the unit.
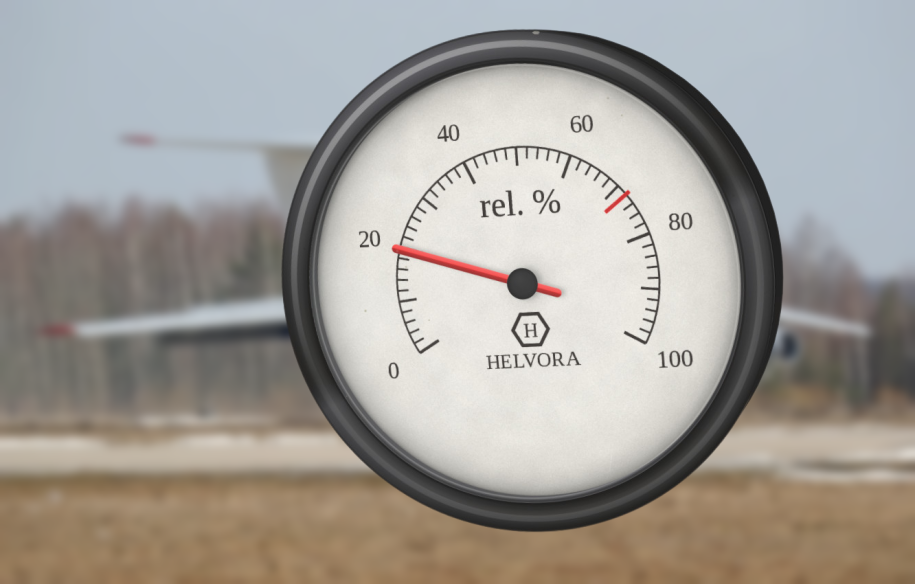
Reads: 20; %
